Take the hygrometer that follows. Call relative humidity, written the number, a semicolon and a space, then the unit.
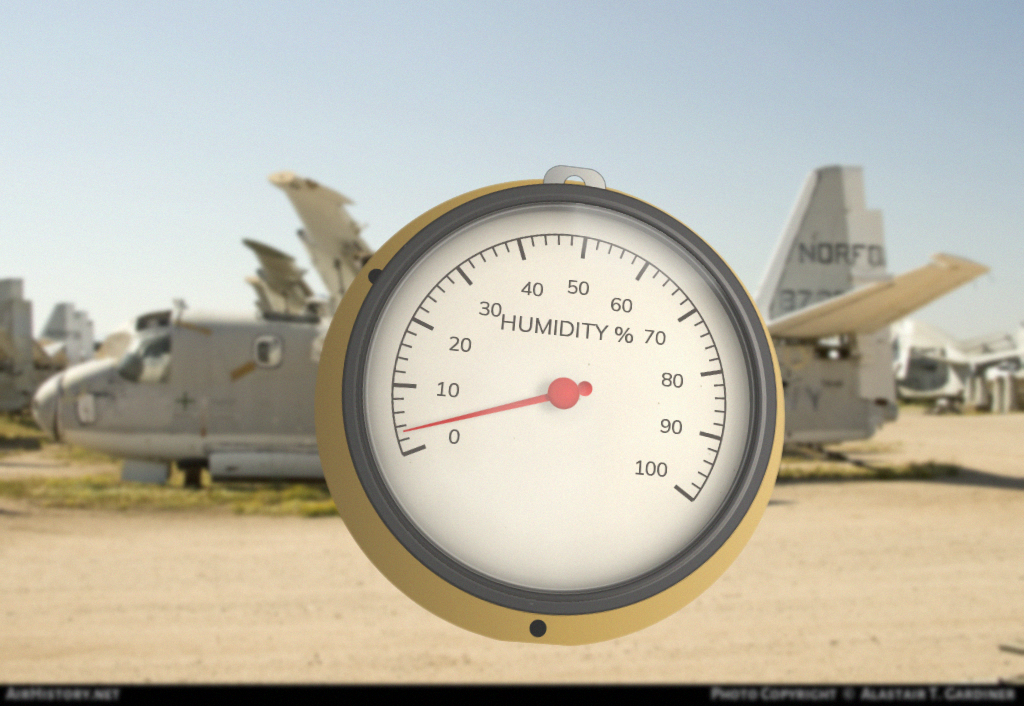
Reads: 3; %
